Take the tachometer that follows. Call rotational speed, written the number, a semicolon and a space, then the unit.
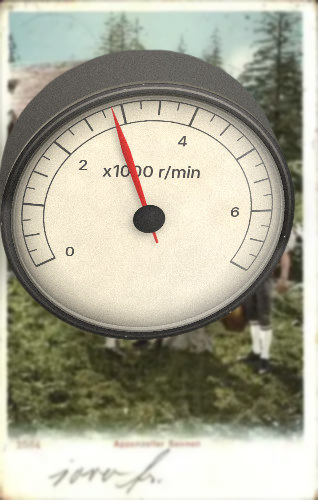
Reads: 2875; rpm
